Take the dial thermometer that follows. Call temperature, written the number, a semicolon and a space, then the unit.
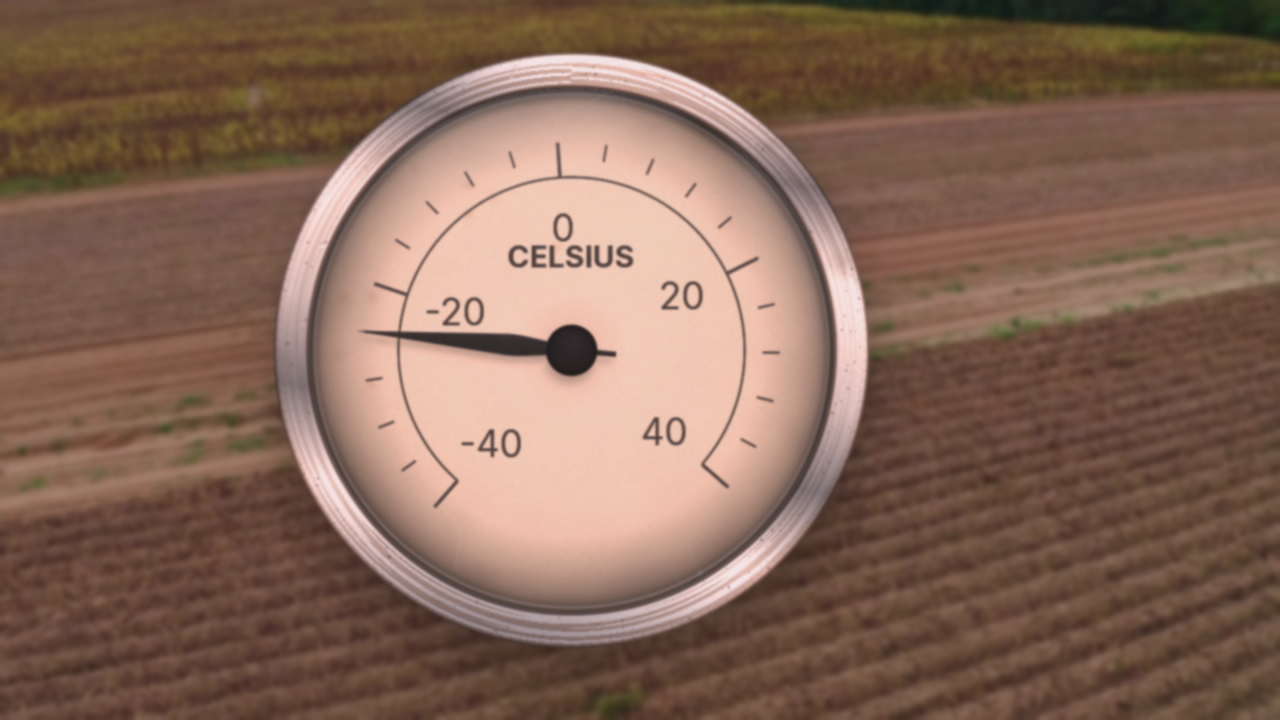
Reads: -24; °C
